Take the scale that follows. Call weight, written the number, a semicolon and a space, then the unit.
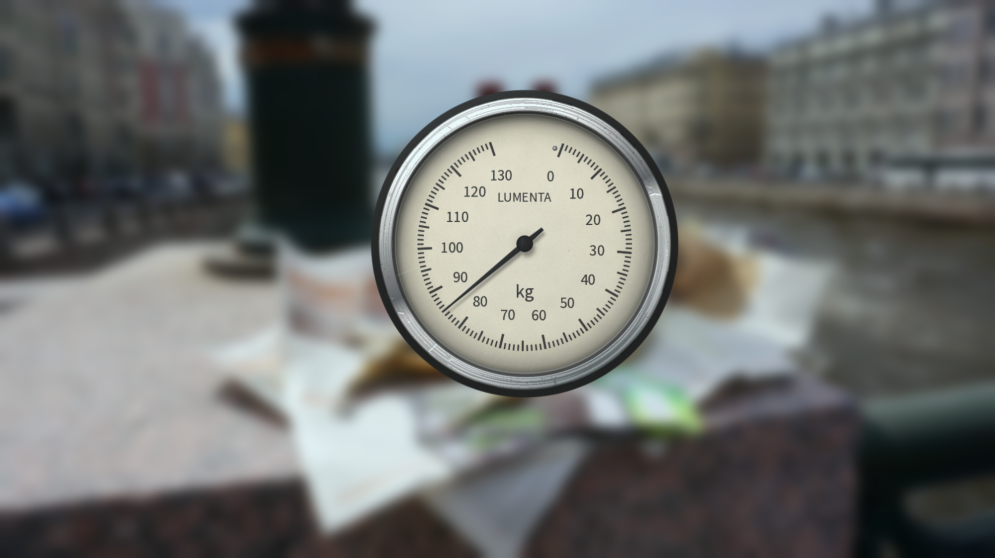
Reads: 85; kg
